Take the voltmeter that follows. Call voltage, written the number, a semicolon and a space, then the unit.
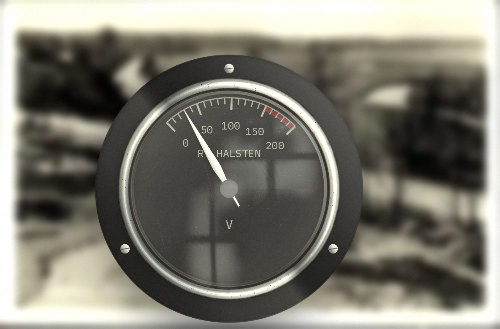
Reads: 30; V
